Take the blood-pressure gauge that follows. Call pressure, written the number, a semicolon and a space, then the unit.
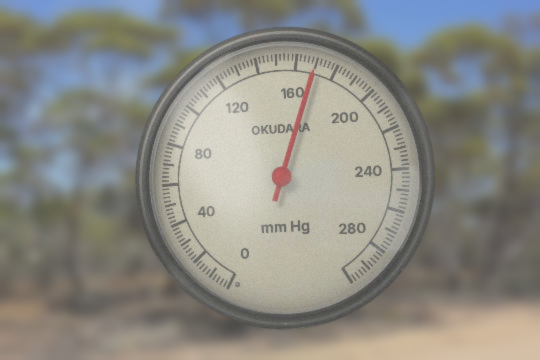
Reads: 170; mmHg
